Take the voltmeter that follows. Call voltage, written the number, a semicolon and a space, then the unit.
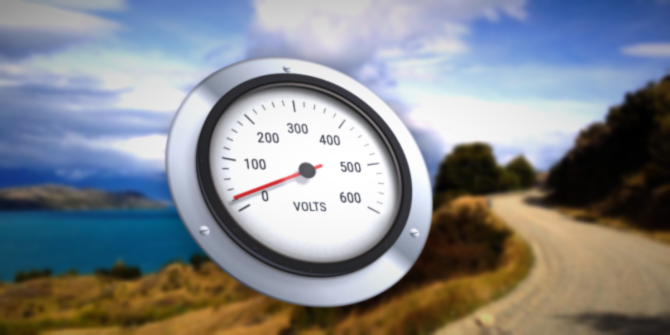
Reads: 20; V
